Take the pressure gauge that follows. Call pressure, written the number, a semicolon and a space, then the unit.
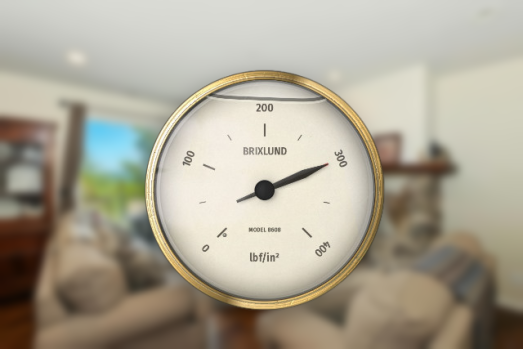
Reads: 300; psi
